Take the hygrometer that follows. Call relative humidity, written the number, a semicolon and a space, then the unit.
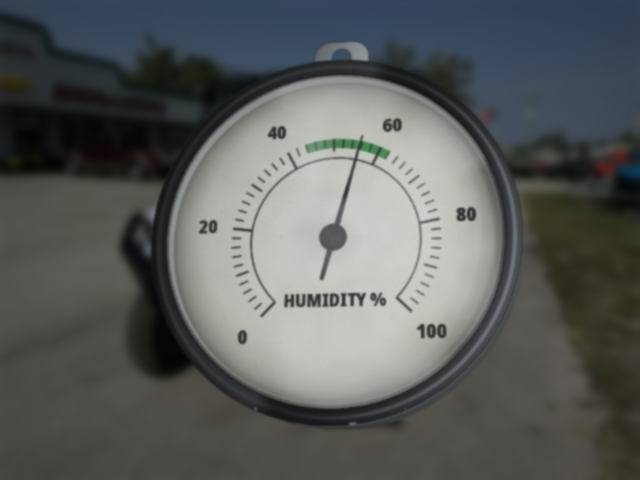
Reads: 56; %
